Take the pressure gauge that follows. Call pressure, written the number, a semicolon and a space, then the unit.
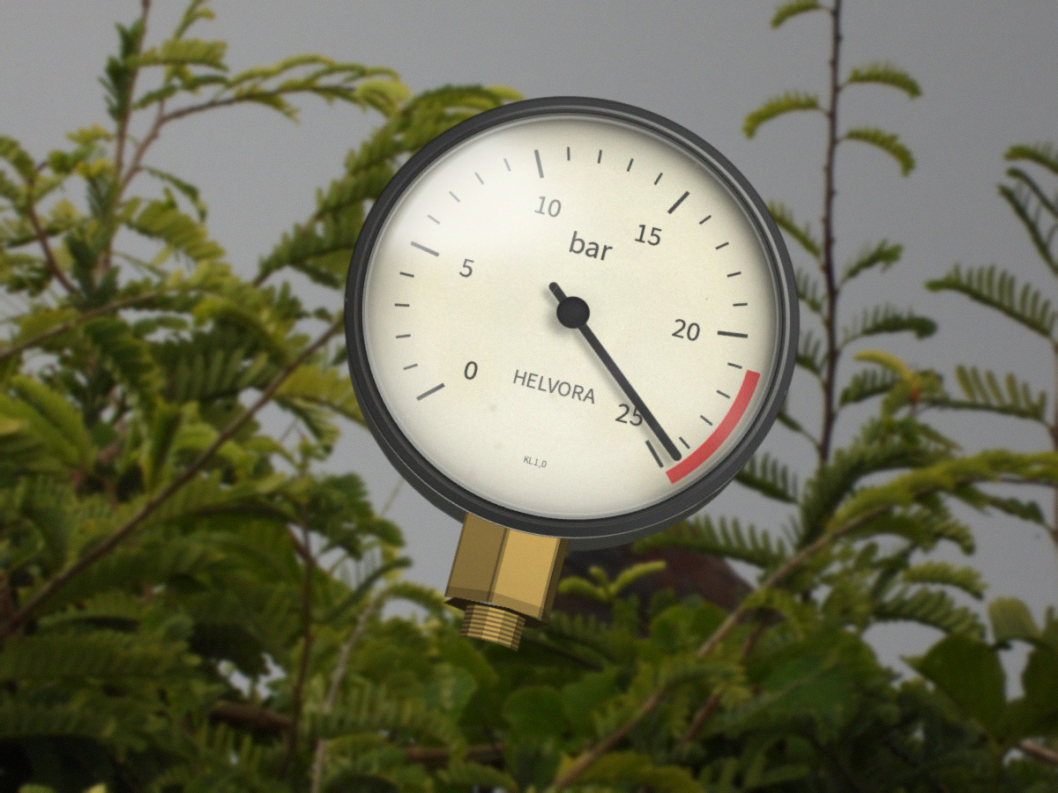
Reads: 24.5; bar
